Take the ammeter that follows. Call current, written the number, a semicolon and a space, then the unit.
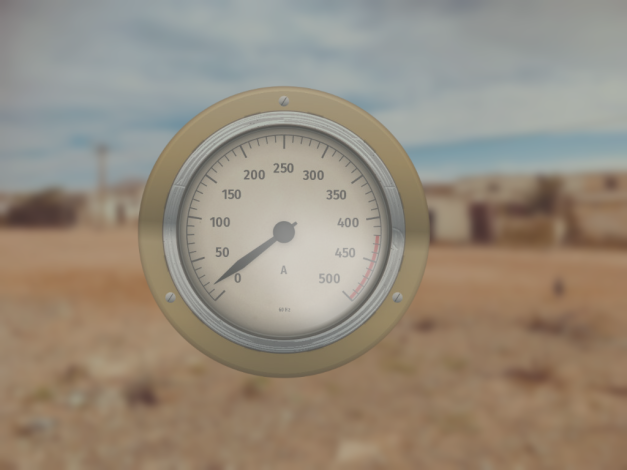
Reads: 15; A
